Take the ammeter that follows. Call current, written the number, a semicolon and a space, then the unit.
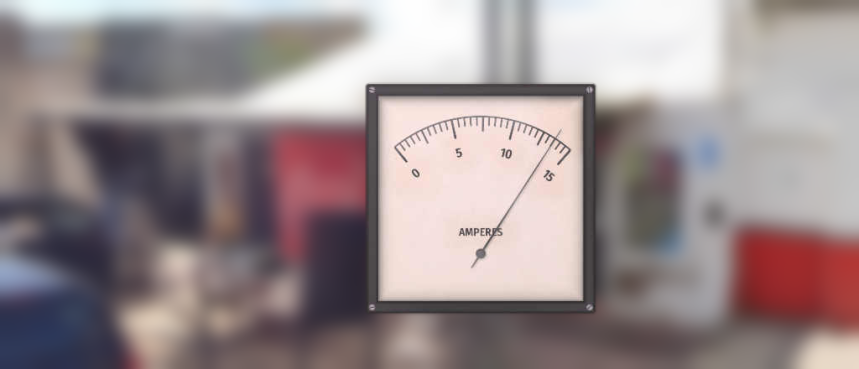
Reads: 13.5; A
